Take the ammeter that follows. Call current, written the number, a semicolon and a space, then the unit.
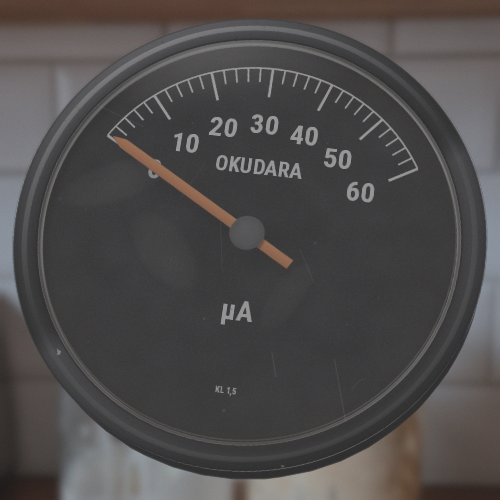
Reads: 0; µA
